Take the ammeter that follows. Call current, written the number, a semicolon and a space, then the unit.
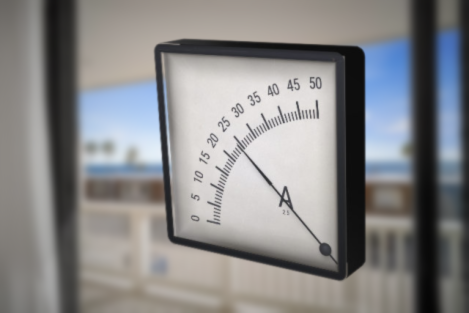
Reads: 25; A
